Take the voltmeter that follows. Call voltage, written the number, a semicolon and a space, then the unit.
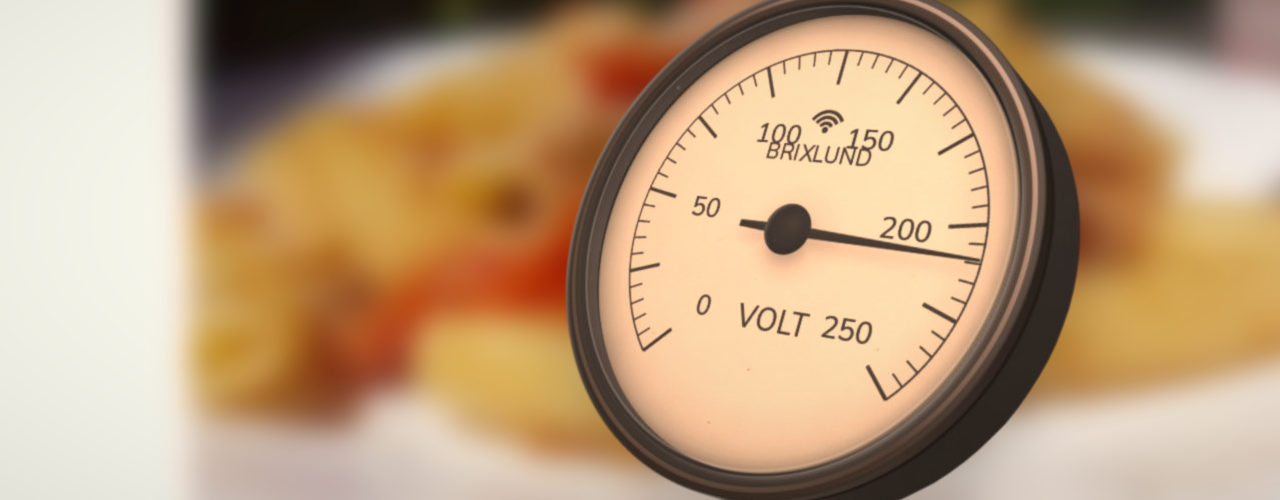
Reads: 210; V
